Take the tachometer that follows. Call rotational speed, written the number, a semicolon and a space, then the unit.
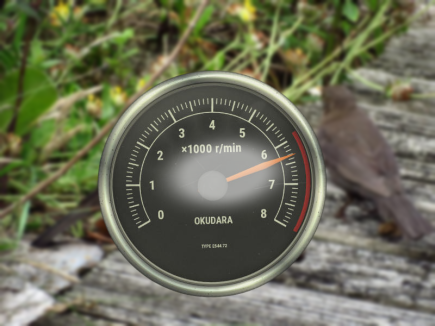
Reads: 6300; rpm
